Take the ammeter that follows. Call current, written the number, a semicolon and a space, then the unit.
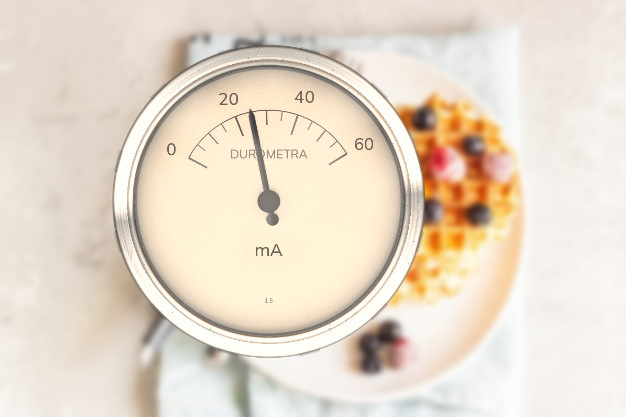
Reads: 25; mA
